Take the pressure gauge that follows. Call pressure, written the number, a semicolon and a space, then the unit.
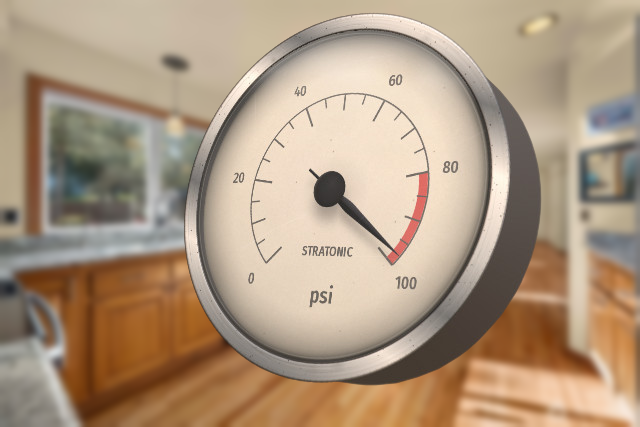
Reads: 97.5; psi
